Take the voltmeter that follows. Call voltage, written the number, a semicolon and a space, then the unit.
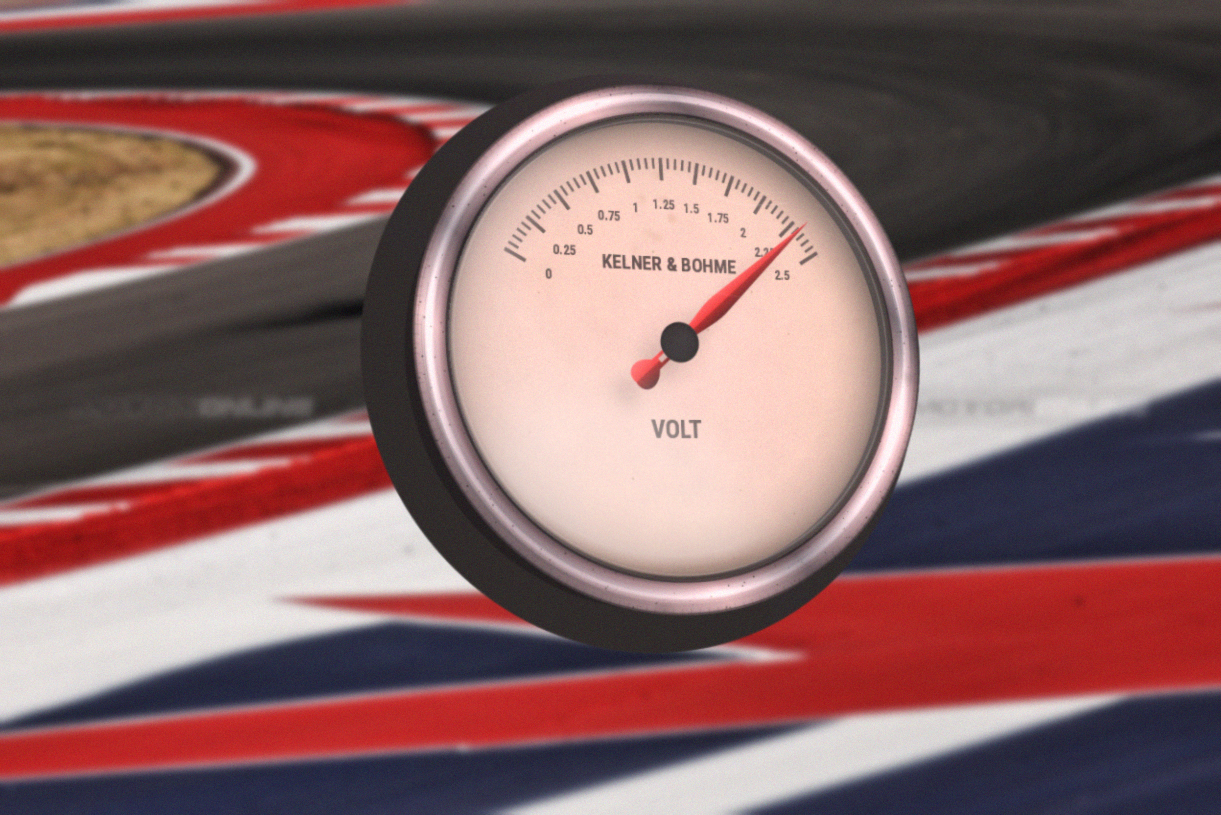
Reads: 2.3; V
